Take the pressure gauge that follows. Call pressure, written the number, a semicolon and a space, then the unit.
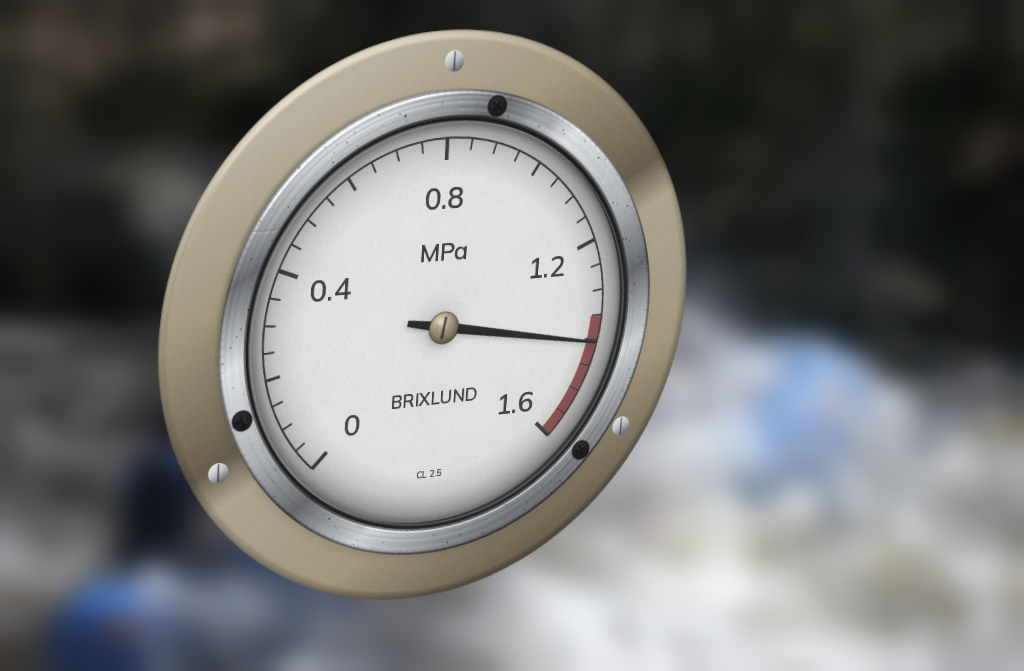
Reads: 1.4; MPa
